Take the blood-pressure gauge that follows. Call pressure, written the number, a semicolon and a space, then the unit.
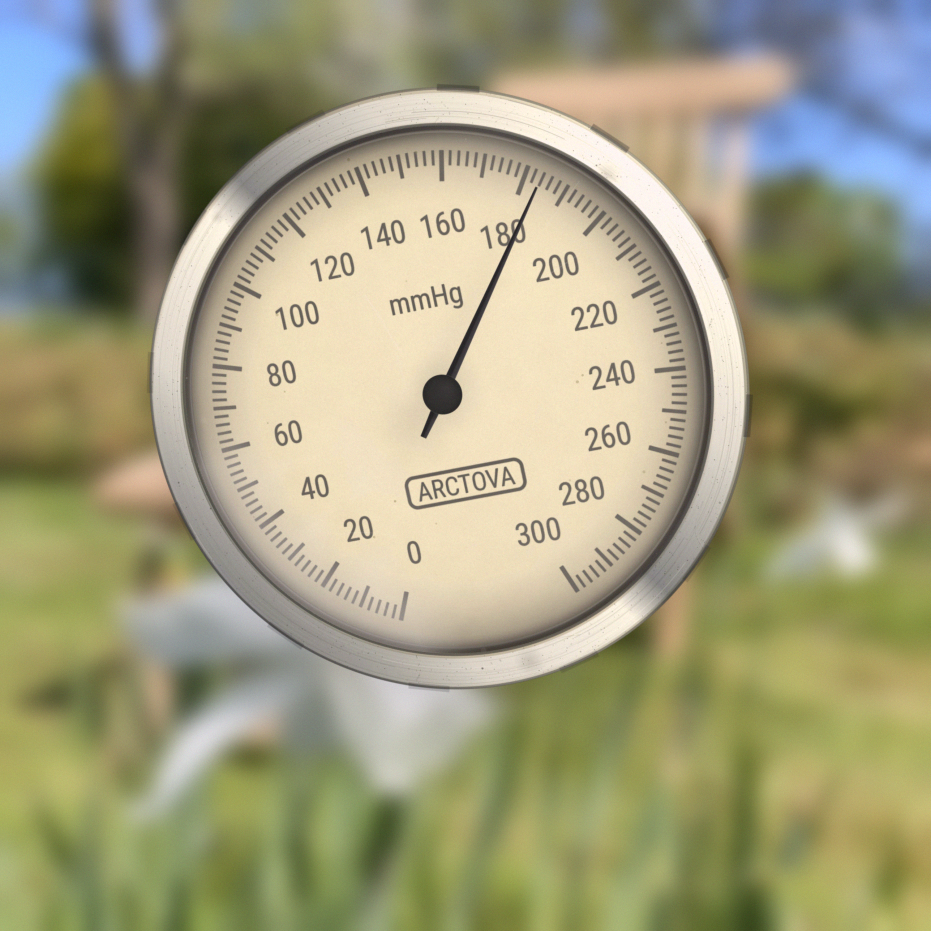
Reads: 184; mmHg
